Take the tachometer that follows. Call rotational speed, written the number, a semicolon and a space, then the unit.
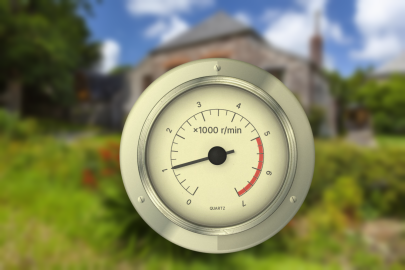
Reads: 1000; rpm
